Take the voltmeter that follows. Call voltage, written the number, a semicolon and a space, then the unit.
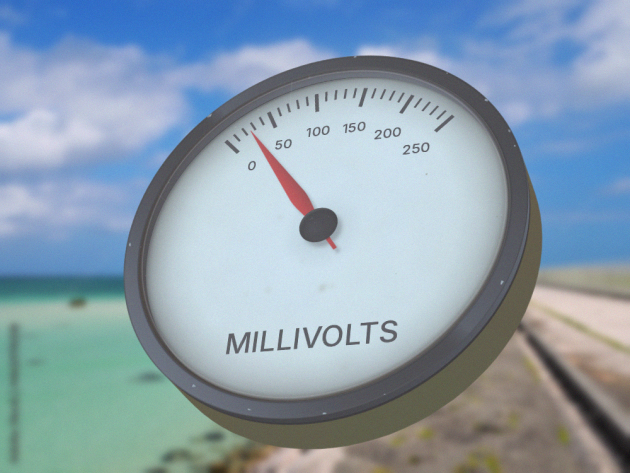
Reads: 25; mV
